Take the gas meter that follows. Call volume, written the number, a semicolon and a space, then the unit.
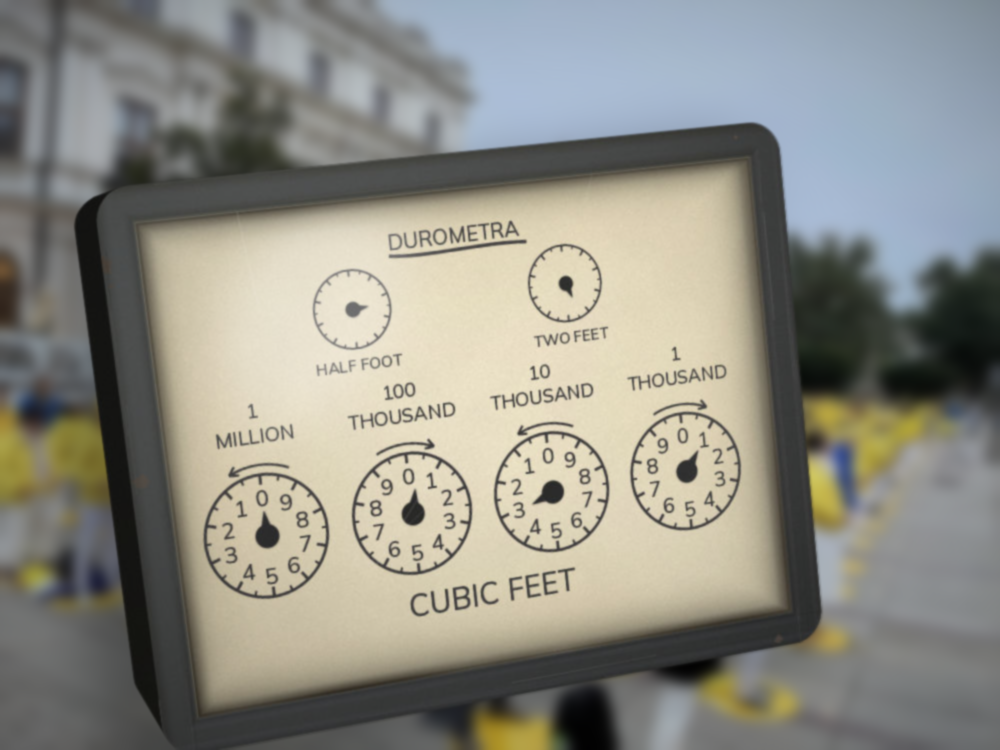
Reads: 3100; ft³
